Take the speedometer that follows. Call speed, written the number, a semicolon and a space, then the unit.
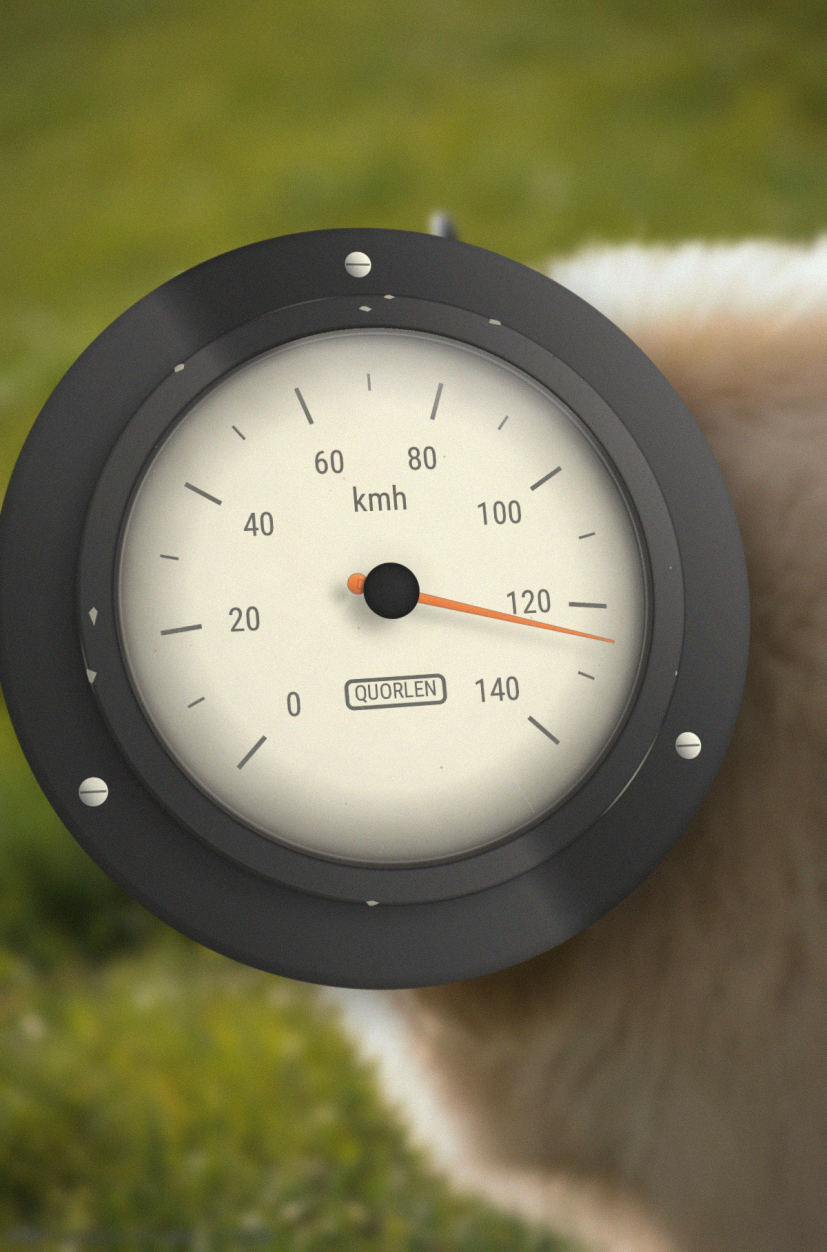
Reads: 125; km/h
